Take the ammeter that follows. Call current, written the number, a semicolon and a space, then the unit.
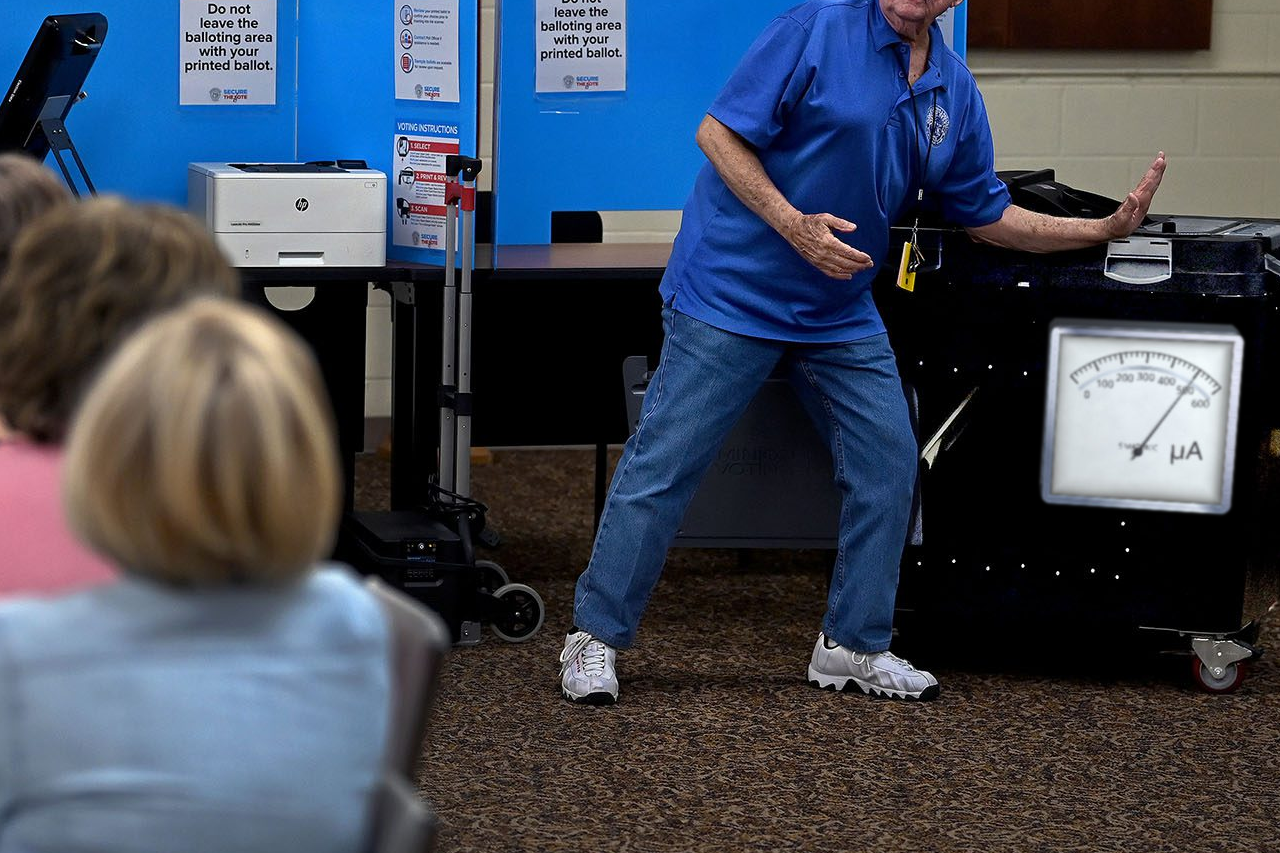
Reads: 500; µA
